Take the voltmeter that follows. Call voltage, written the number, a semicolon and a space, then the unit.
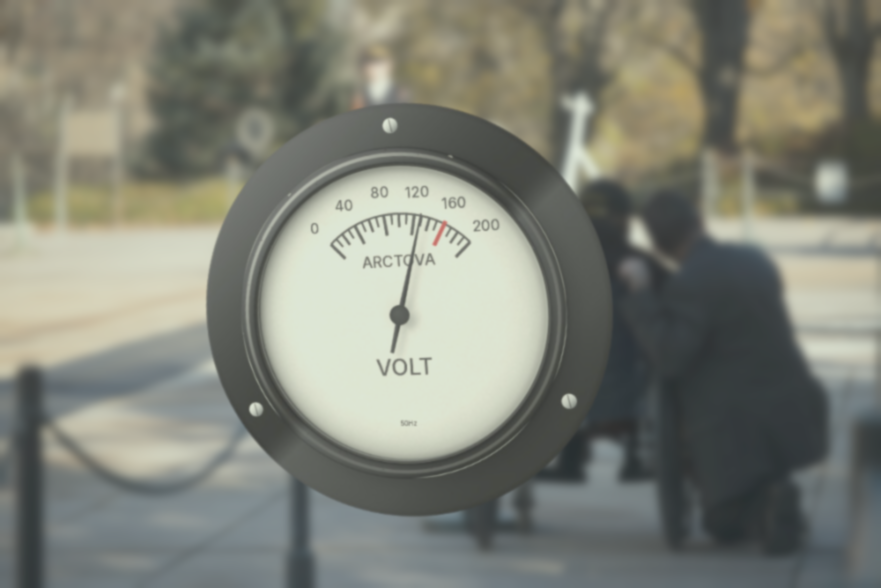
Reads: 130; V
